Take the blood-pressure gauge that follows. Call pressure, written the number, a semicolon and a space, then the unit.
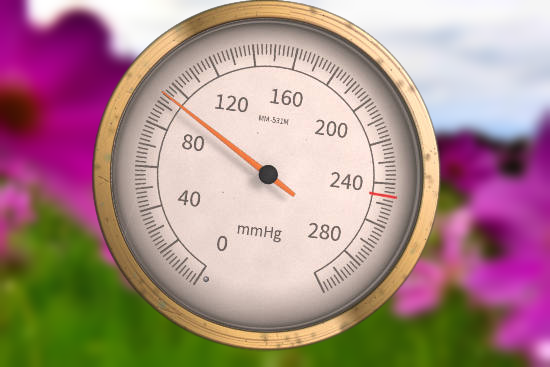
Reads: 94; mmHg
